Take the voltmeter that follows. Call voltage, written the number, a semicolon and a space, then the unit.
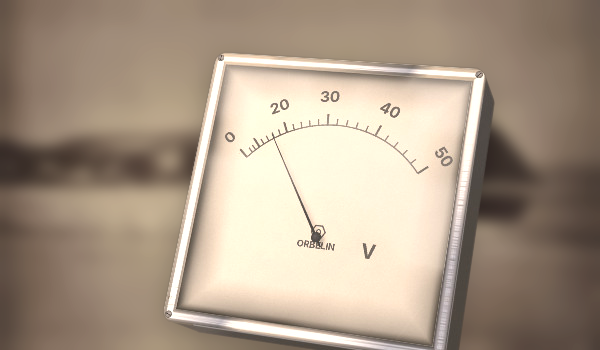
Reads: 16; V
